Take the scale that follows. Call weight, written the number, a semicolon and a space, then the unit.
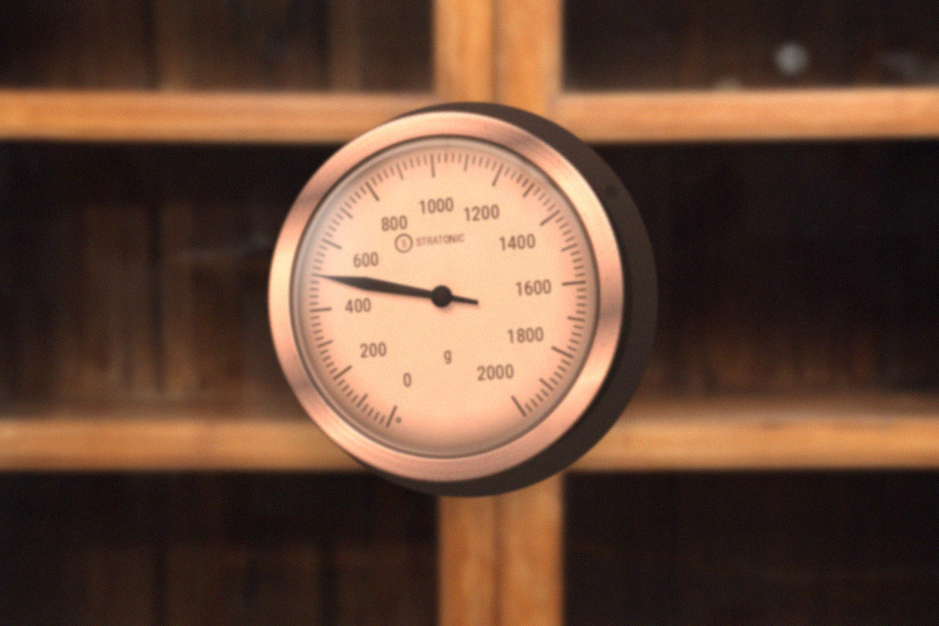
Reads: 500; g
